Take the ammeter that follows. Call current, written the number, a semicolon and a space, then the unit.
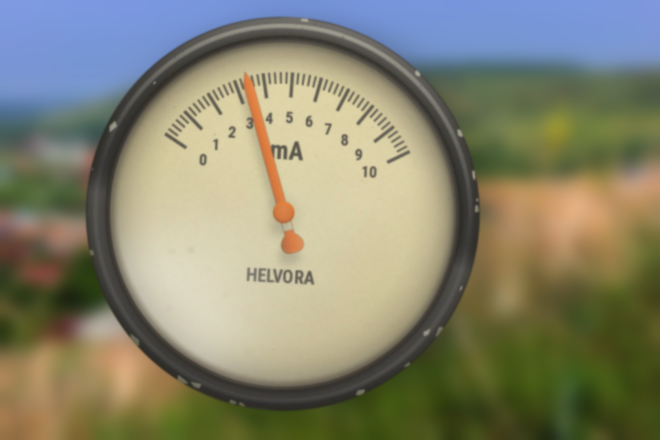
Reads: 3.4; mA
